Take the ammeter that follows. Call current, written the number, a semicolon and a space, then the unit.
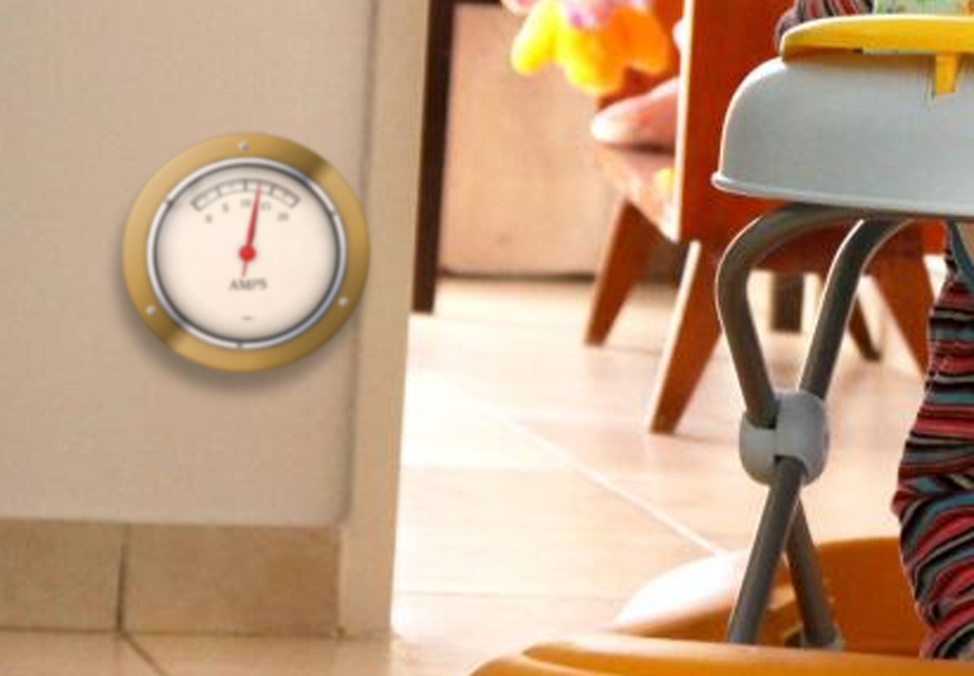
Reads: 12.5; A
